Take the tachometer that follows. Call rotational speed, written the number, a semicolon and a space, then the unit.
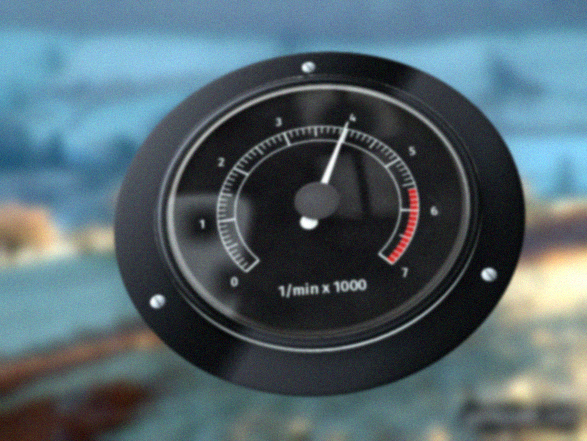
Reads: 4000; rpm
